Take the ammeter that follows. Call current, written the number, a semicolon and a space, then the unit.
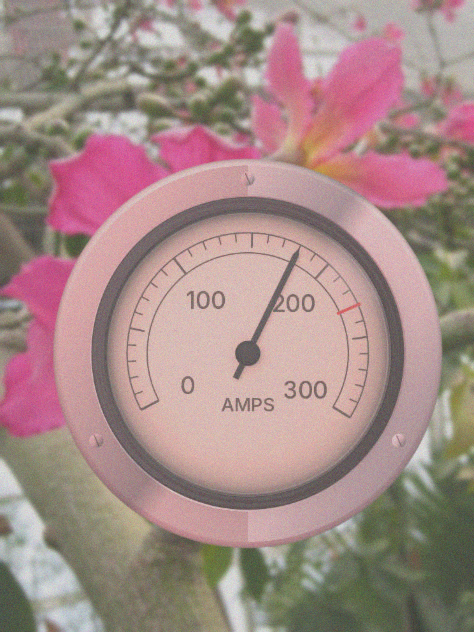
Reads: 180; A
